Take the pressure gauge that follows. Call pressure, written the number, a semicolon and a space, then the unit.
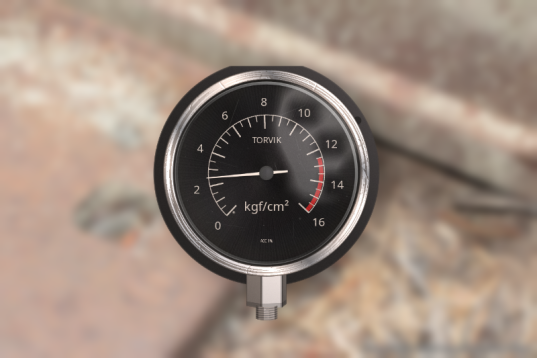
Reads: 2.5; kg/cm²
